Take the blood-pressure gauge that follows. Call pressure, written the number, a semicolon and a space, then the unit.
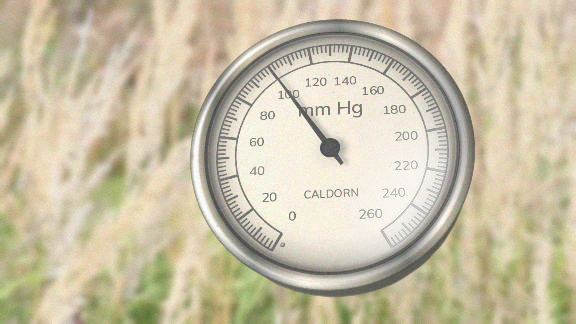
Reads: 100; mmHg
